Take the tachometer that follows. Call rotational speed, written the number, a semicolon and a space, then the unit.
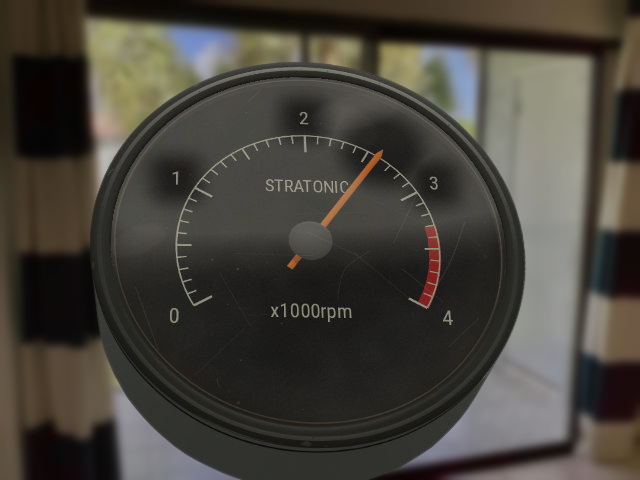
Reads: 2600; rpm
